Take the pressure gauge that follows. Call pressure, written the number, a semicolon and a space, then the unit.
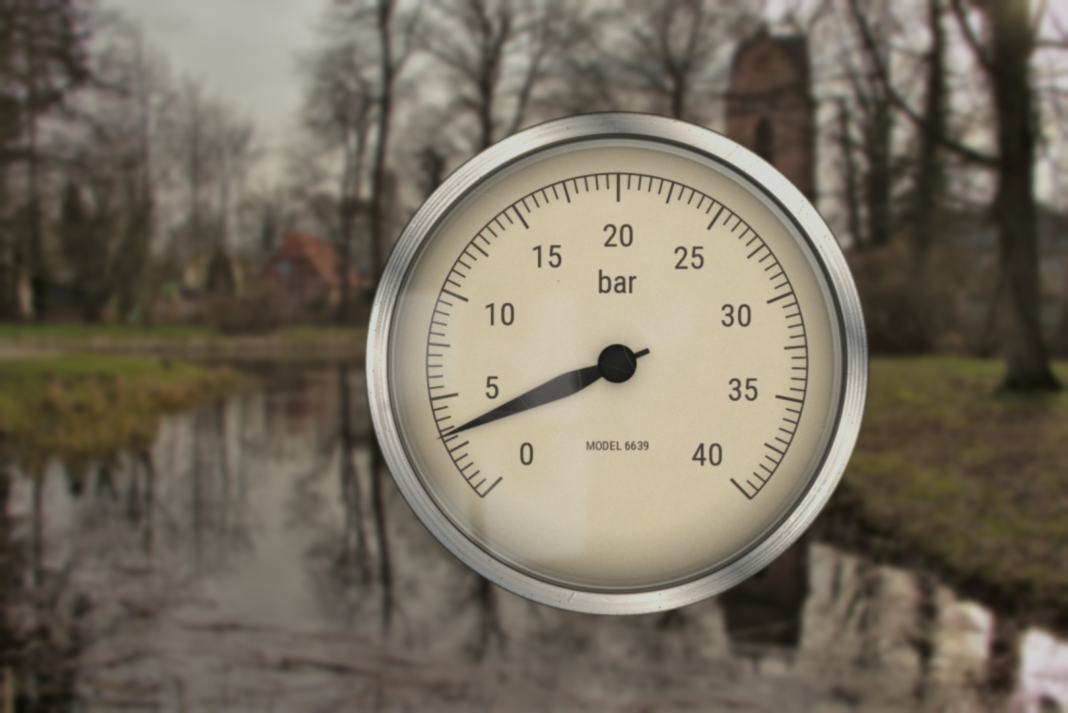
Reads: 3.25; bar
